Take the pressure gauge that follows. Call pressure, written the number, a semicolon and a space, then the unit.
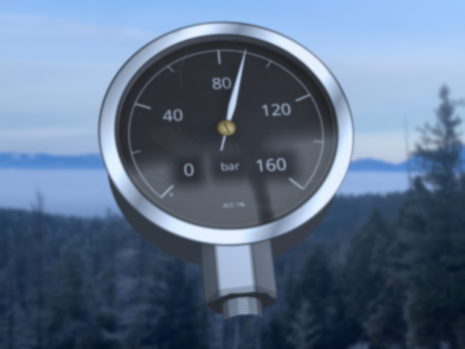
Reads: 90; bar
